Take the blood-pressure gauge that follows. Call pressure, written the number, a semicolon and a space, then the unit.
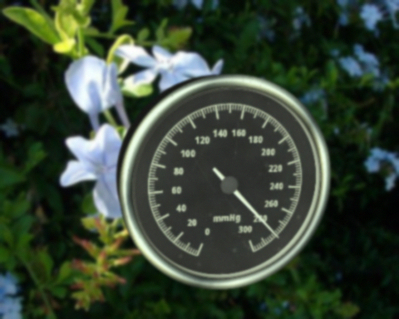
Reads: 280; mmHg
